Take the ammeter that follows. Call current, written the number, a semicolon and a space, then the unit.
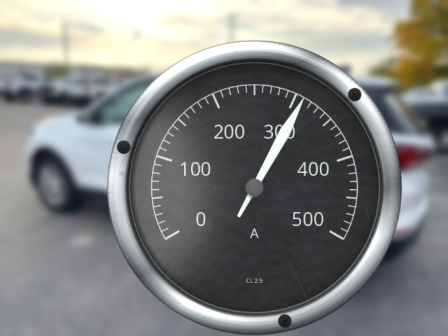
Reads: 310; A
